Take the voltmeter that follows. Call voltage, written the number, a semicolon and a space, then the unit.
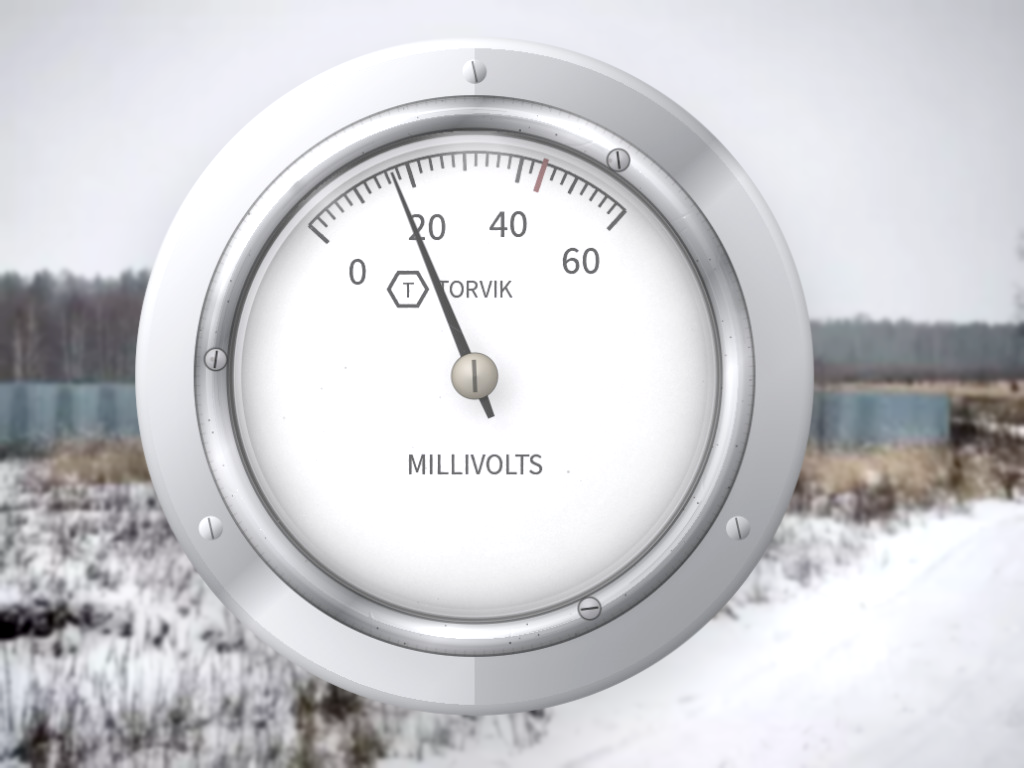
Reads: 17; mV
